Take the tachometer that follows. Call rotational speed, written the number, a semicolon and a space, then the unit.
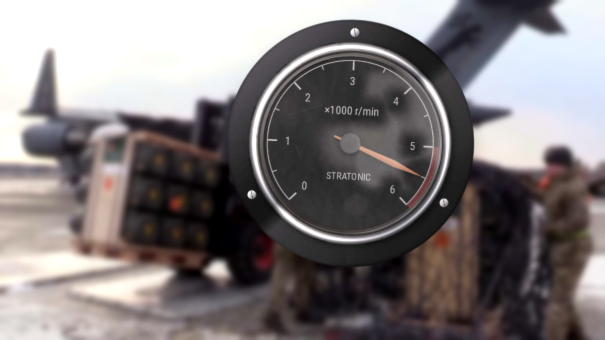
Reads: 5500; rpm
